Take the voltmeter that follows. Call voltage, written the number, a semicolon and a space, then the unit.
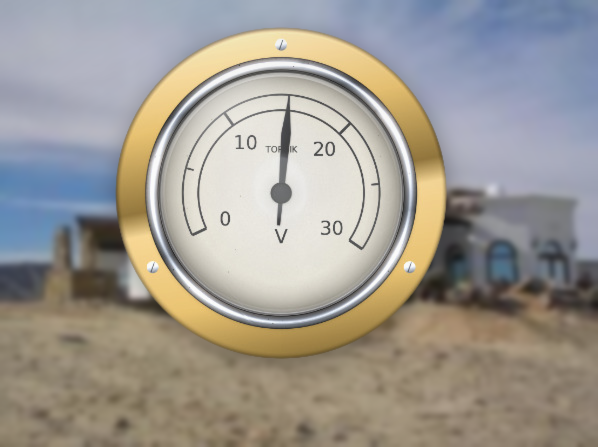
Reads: 15; V
